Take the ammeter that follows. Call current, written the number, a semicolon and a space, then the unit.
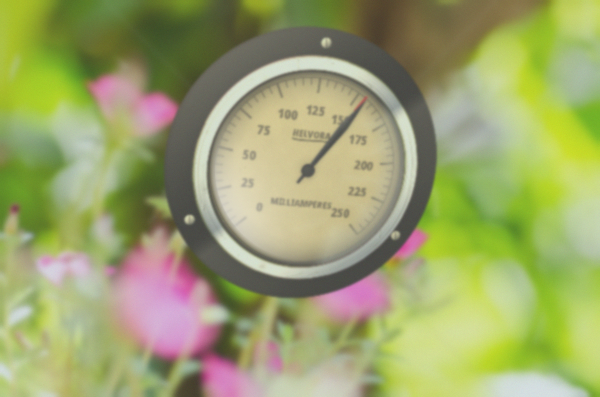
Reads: 155; mA
